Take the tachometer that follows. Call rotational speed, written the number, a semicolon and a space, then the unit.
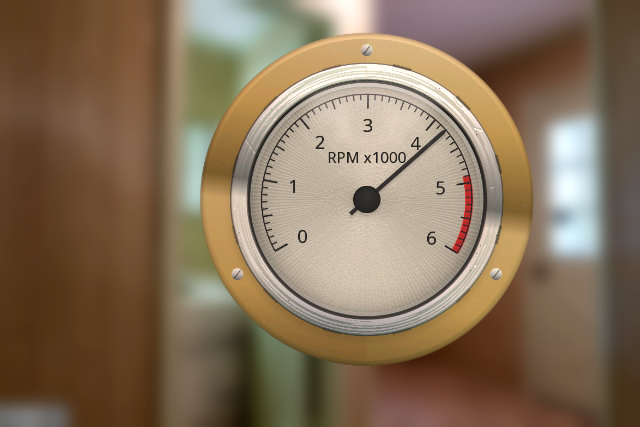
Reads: 4200; rpm
